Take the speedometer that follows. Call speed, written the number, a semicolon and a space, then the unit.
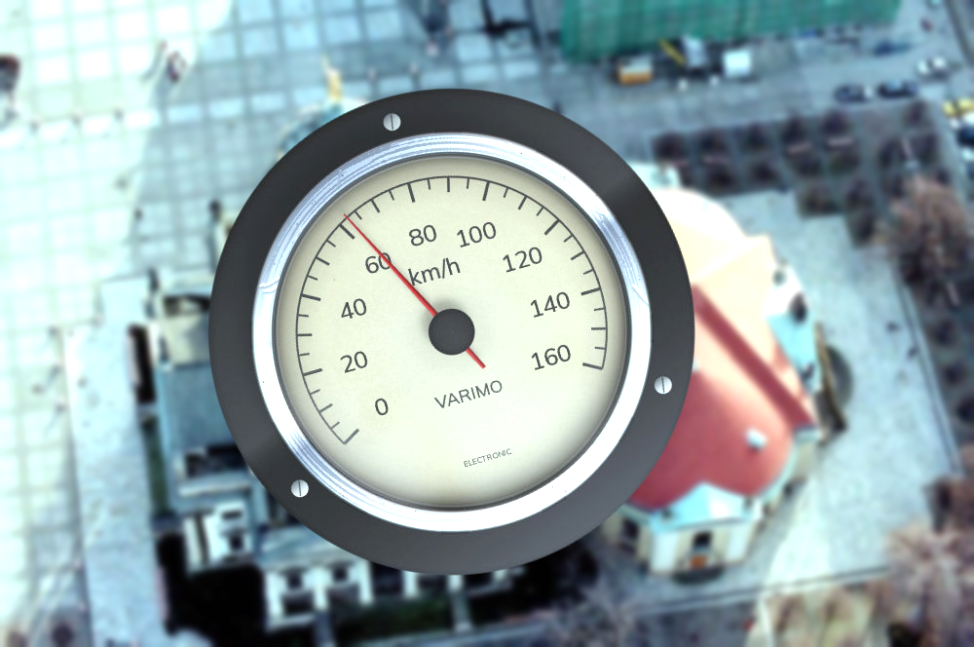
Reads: 62.5; km/h
